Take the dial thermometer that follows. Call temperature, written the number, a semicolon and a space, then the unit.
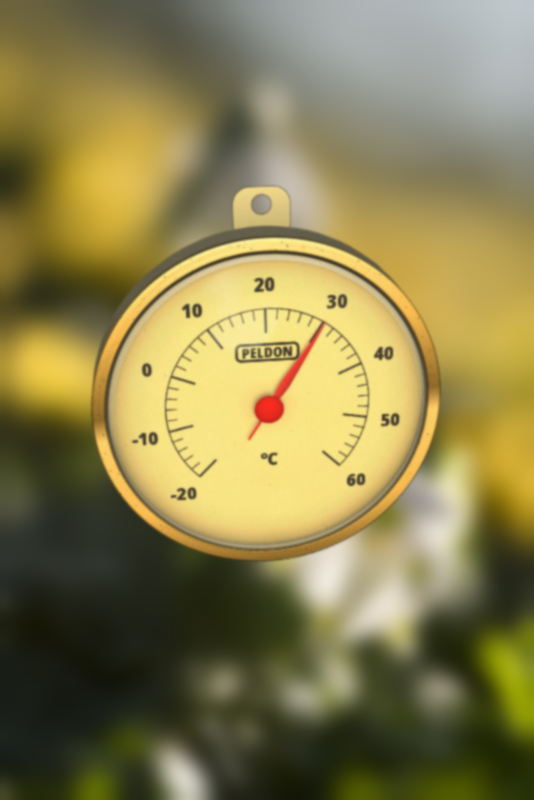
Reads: 30; °C
